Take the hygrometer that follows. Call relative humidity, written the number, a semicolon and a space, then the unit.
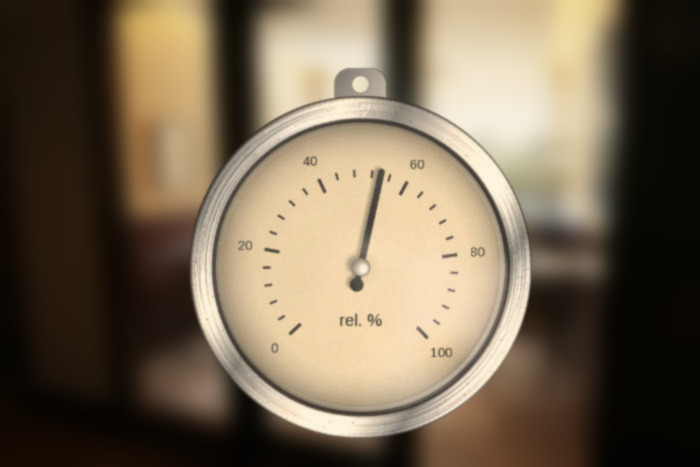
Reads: 54; %
